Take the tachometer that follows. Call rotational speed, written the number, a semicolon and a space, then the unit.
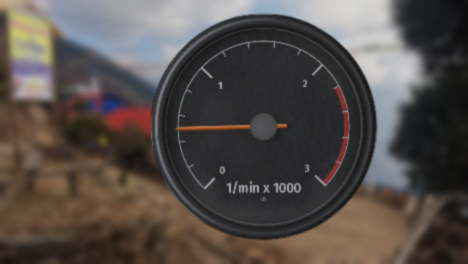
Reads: 500; rpm
